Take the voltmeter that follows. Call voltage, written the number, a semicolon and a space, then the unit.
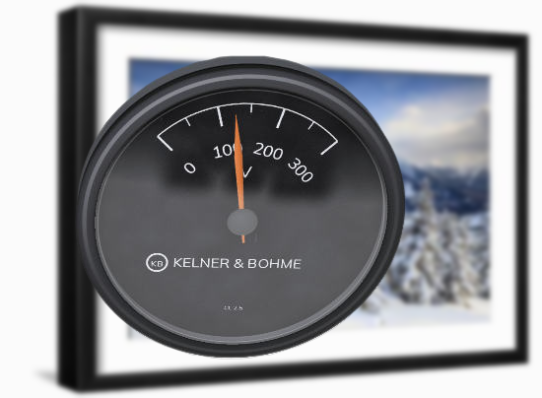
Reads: 125; V
